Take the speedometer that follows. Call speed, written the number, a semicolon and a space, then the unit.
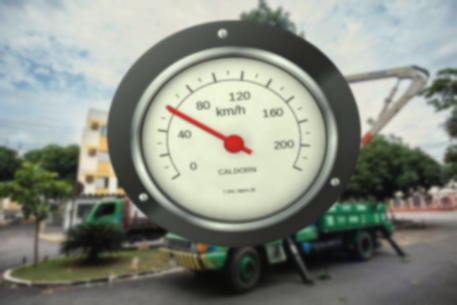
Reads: 60; km/h
